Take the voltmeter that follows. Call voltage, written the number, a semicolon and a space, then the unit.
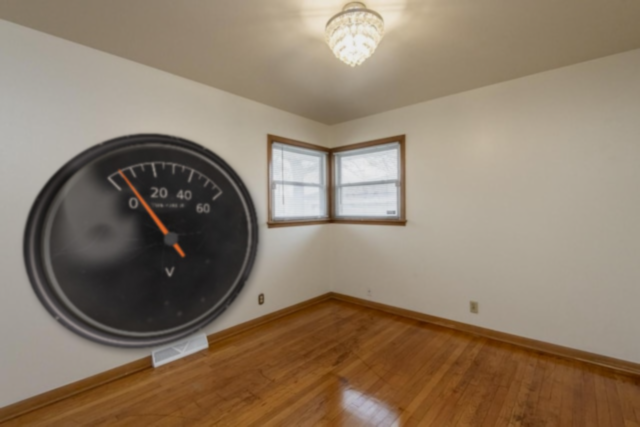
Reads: 5; V
